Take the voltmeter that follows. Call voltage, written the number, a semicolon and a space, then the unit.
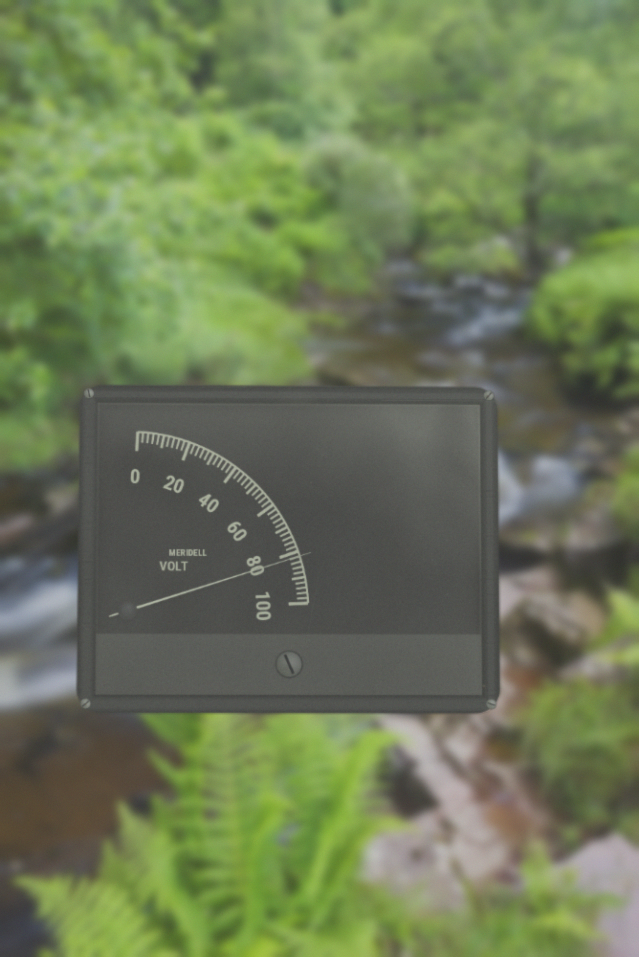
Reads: 82; V
